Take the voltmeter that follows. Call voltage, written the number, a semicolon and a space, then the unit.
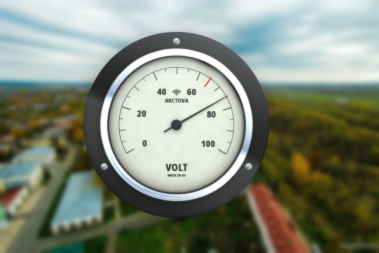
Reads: 75; V
